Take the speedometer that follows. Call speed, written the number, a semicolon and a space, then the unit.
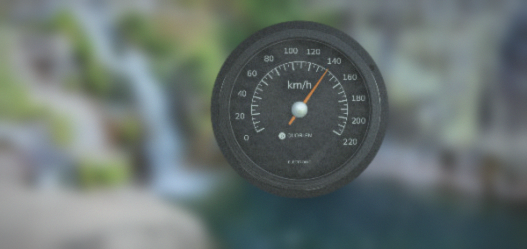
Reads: 140; km/h
